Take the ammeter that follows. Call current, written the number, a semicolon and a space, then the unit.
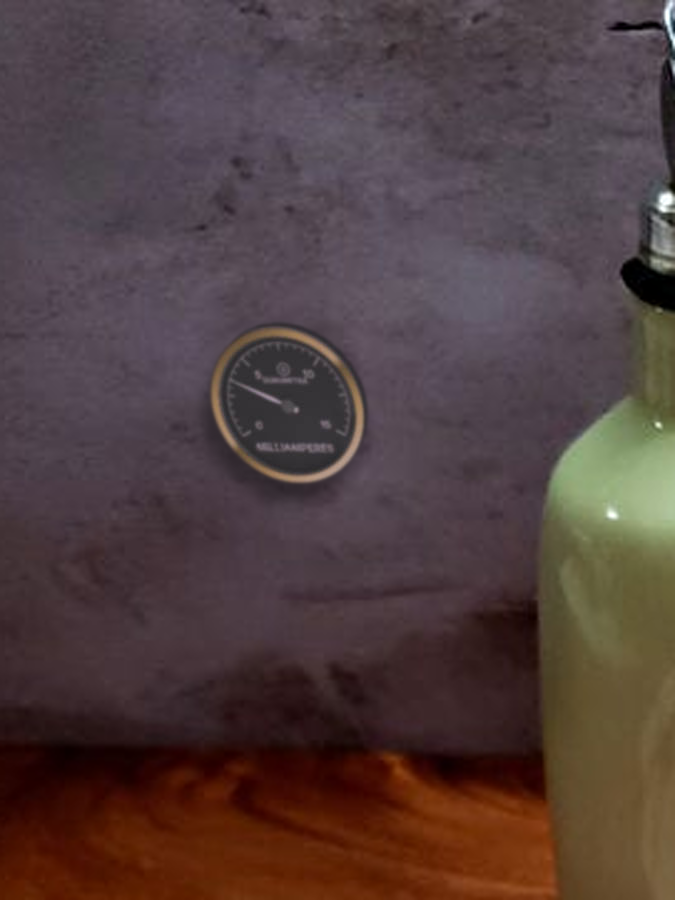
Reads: 3.5; mA
